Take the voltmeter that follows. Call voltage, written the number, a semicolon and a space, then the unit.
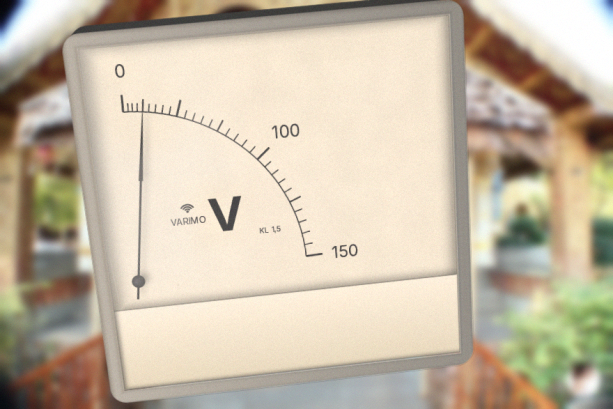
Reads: 25; V
